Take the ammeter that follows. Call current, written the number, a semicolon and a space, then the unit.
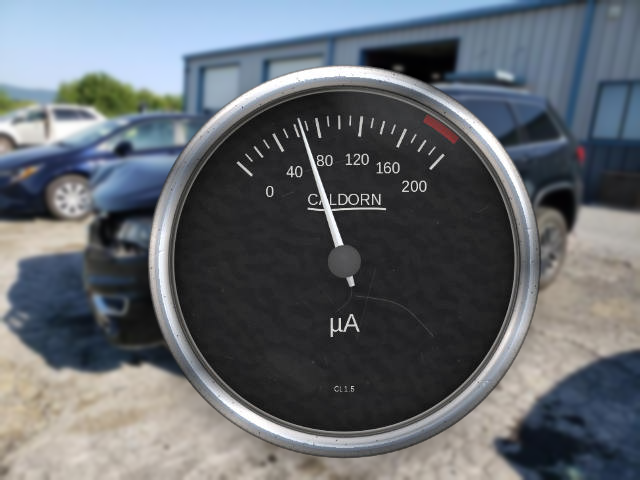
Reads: 65; µA
